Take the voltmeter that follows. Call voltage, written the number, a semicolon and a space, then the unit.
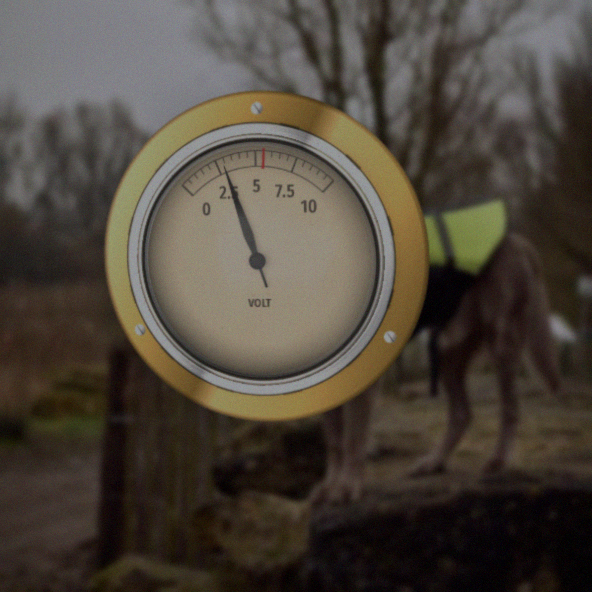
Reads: 3; V
